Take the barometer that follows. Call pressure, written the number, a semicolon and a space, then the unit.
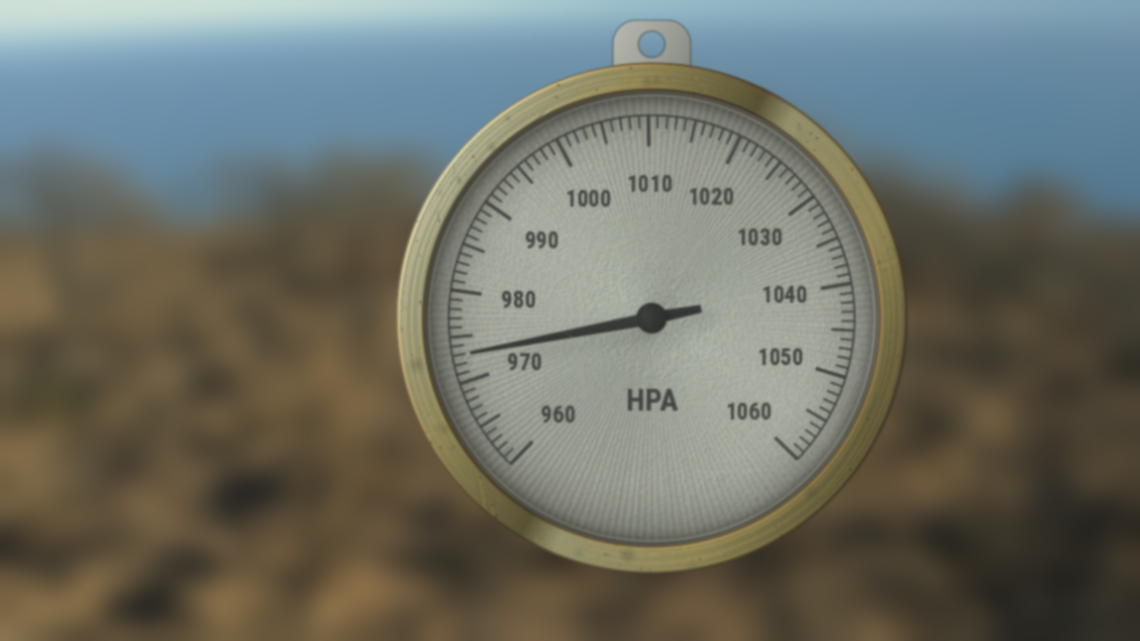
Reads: 973; hPa
